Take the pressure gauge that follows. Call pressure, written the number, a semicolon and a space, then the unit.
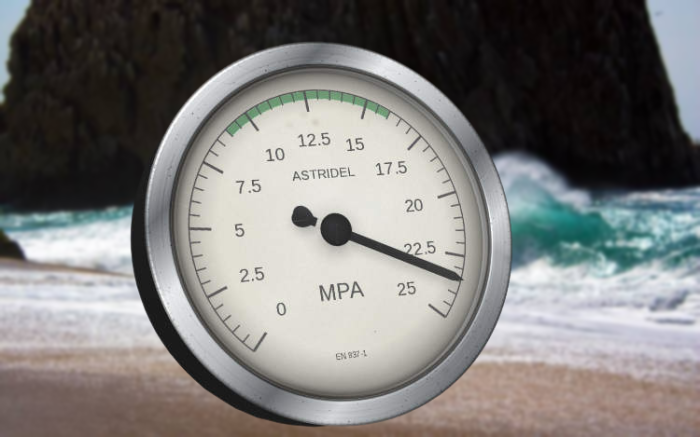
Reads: 23.5; MPa
